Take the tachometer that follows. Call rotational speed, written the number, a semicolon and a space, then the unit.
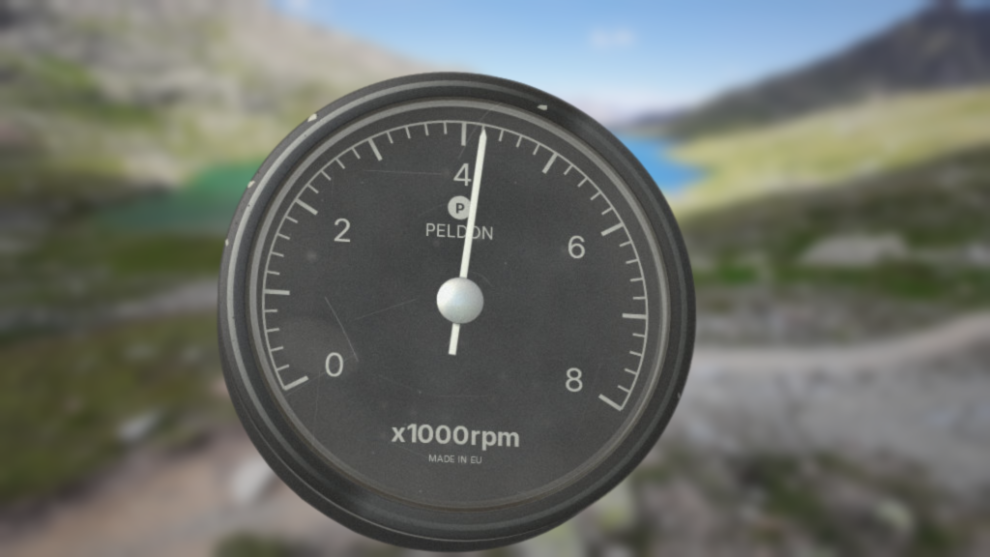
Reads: 4200; rpm
